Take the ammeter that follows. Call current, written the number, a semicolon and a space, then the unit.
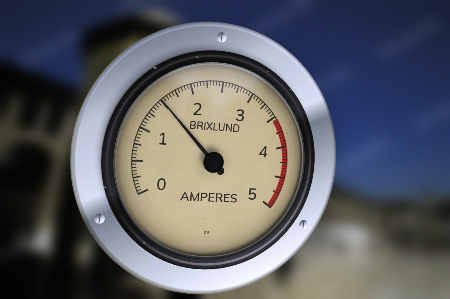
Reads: 1.5; A
